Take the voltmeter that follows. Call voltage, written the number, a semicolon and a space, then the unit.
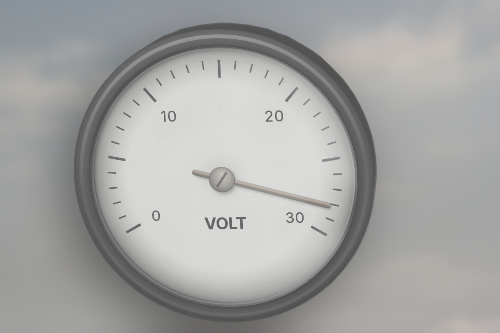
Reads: 28; V
